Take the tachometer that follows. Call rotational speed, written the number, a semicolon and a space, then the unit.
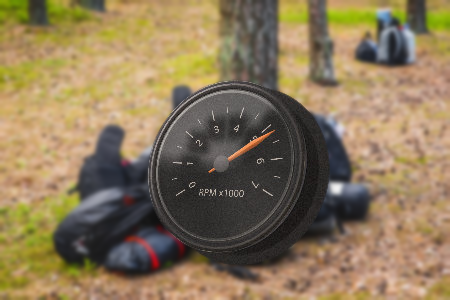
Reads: 5250; rpm
